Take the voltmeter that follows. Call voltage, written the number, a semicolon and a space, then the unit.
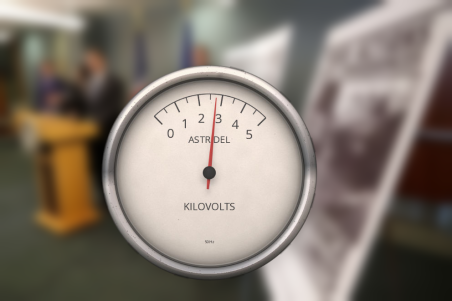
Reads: 2.75; kV
